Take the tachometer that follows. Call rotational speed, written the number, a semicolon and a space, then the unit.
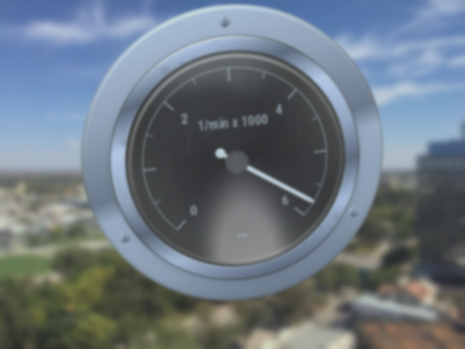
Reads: 5750; rpm
